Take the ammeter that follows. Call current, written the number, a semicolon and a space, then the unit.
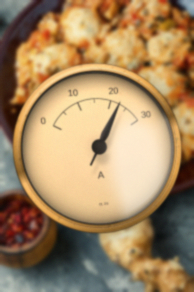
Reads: 22.5; A
